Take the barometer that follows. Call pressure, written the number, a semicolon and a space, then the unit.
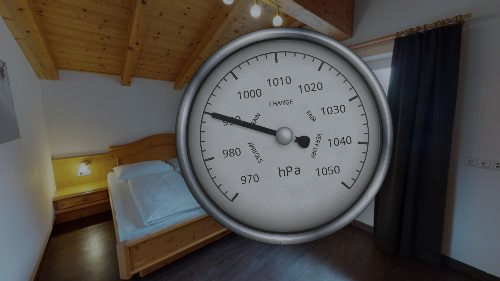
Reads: 990; hPa
